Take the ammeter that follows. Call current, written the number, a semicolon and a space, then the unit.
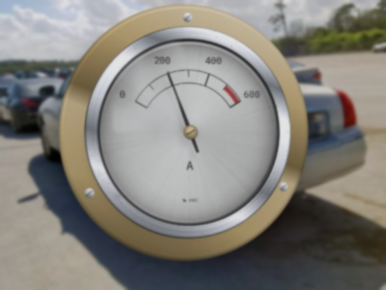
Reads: 200; A
